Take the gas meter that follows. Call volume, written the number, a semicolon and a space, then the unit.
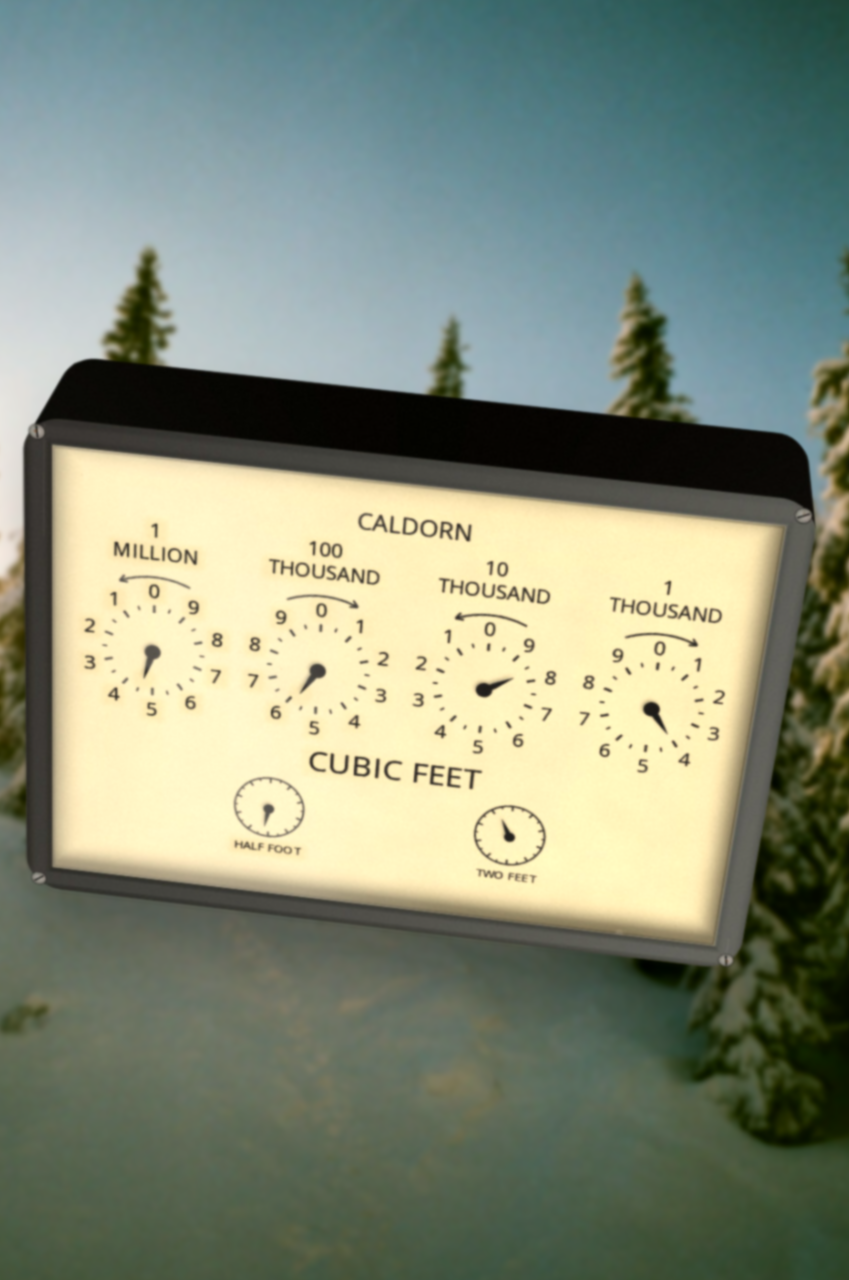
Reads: 458400; ft³
